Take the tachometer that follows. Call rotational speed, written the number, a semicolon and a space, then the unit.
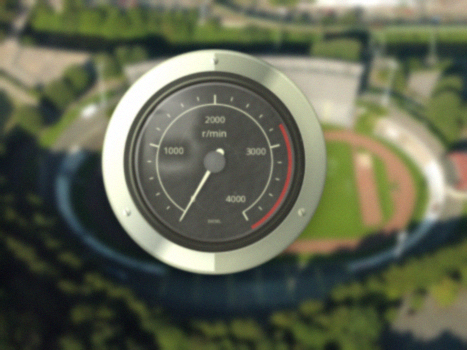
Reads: 0; rpm
